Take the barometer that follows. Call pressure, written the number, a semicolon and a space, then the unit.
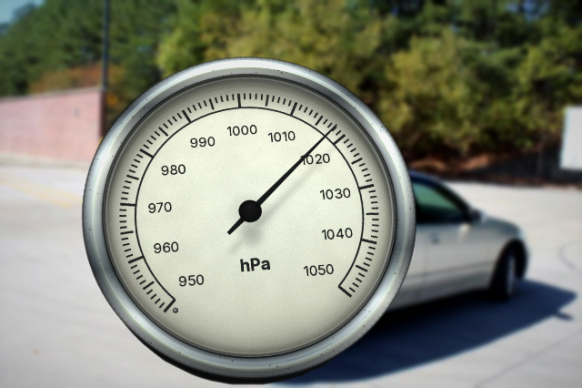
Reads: 1018; hPa
